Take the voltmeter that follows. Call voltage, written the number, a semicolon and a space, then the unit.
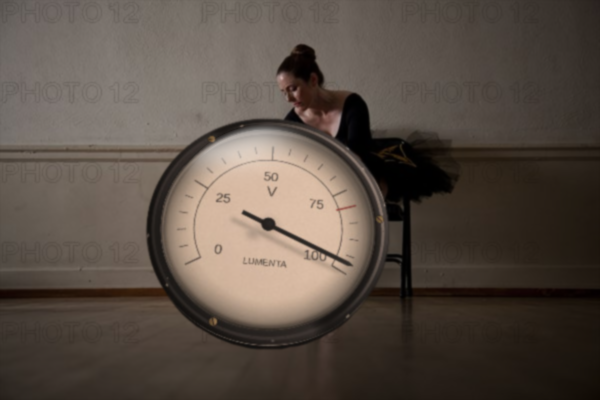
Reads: 97.5; V
